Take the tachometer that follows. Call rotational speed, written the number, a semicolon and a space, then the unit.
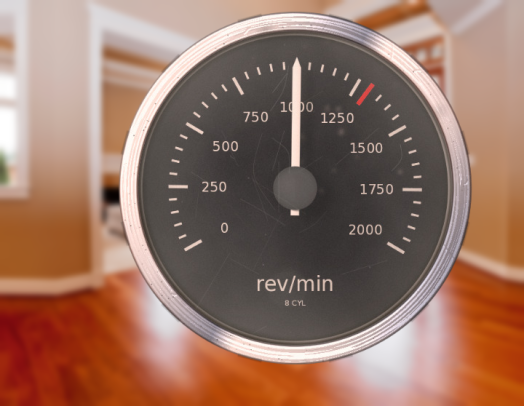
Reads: 1000; rpm
